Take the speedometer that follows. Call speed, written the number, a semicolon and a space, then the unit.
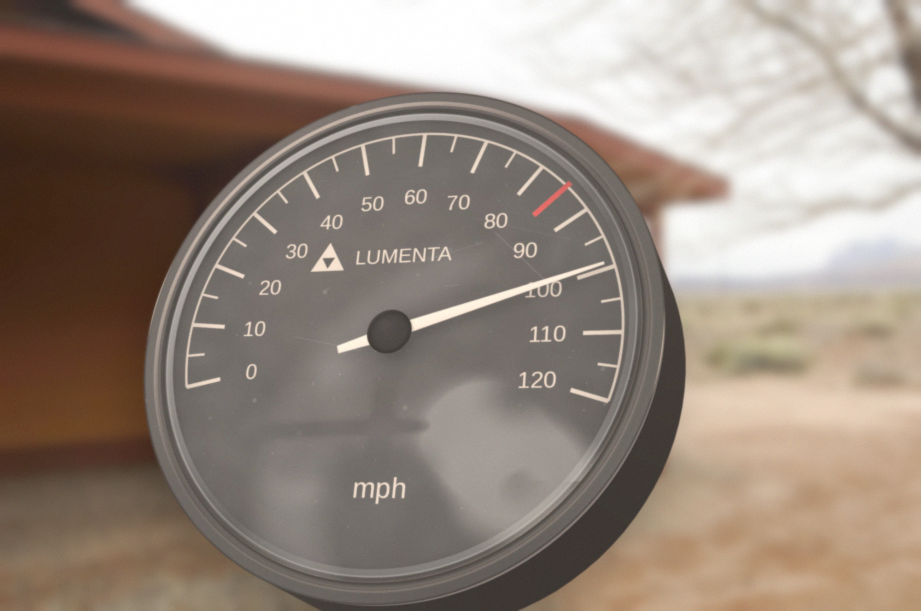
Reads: 100; mph
